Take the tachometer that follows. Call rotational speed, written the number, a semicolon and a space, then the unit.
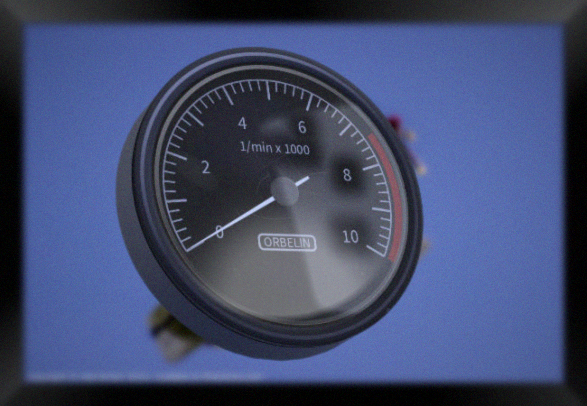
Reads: 0; rpm
